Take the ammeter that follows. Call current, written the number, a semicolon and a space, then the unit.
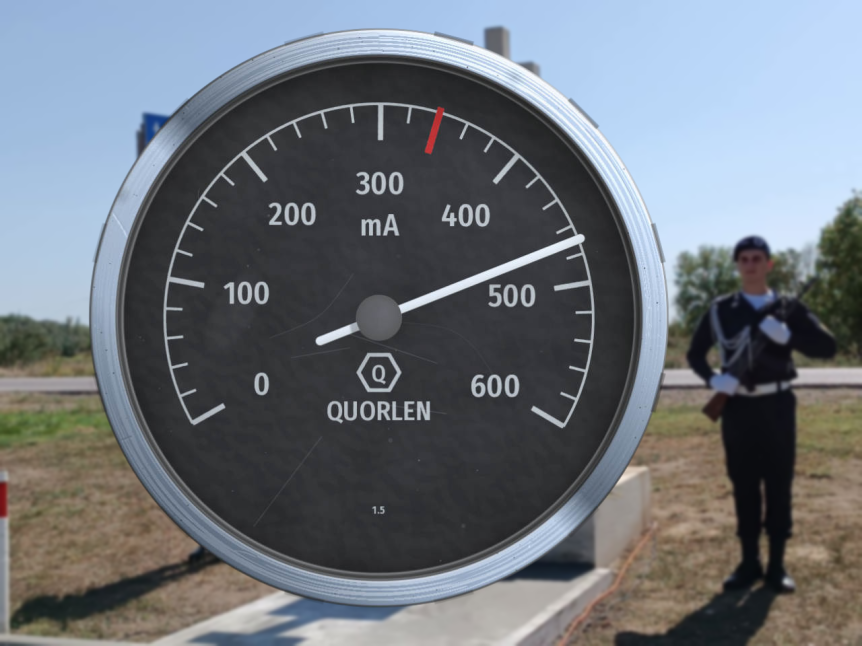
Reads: 470; mA
